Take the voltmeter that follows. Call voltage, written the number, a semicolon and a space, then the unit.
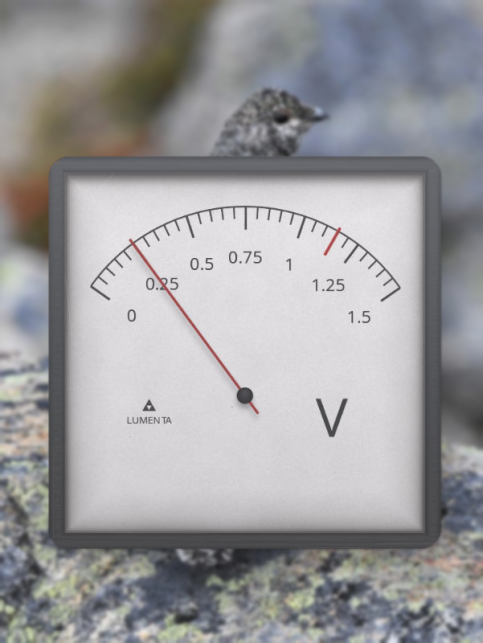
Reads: 0.25; V
